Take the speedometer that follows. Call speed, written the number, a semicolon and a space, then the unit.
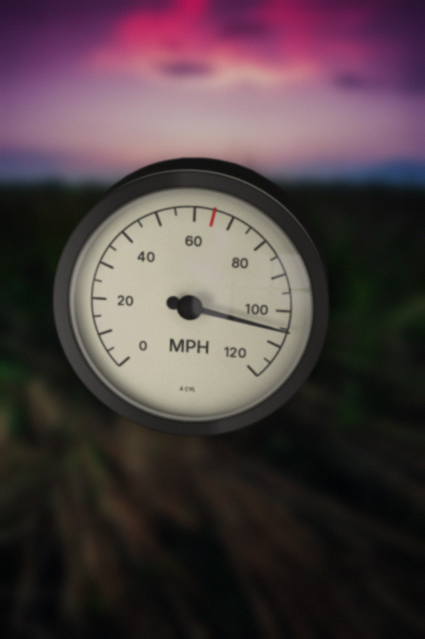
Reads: 105; mph
